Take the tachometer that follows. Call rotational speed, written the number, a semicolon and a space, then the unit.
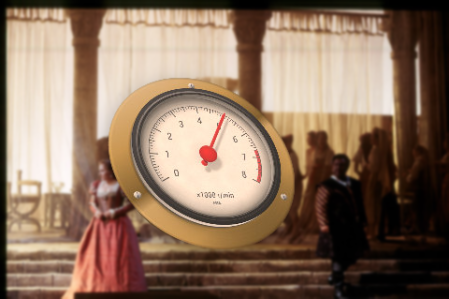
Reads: 5000; rpm
